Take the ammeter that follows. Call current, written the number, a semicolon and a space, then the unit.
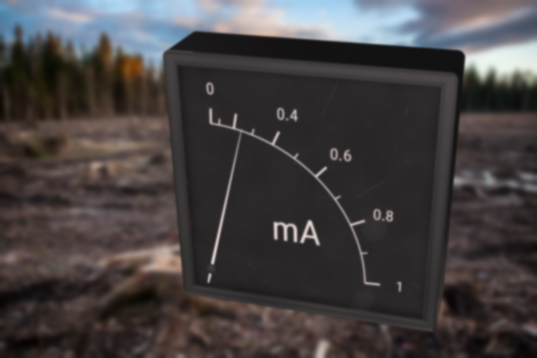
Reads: 0.25; mA
